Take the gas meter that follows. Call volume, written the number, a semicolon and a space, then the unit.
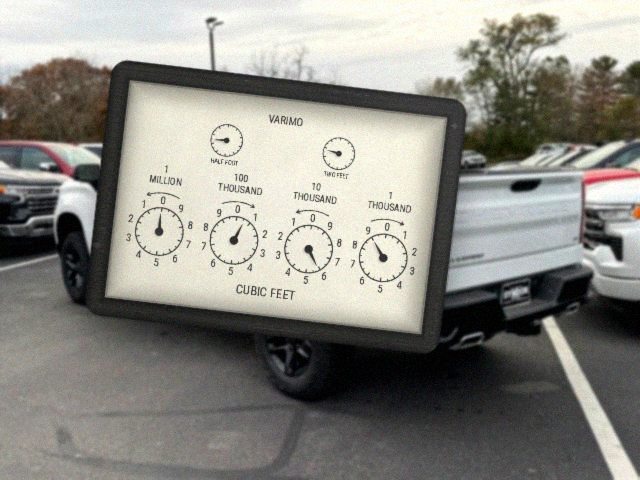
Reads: 5900; ft³
